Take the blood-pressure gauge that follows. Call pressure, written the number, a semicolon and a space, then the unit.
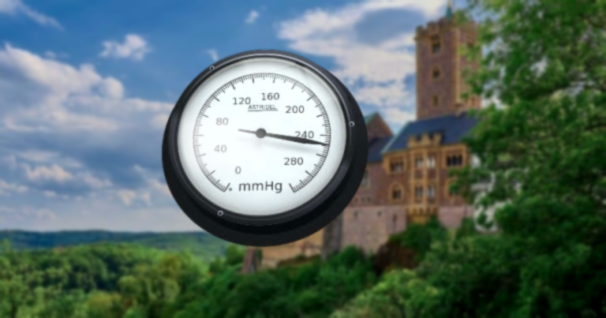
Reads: 250; mmHg
